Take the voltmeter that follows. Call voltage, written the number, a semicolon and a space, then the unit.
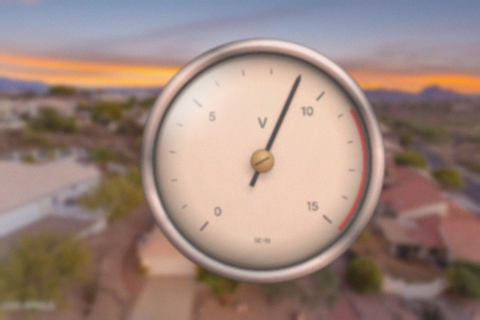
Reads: 9; V
